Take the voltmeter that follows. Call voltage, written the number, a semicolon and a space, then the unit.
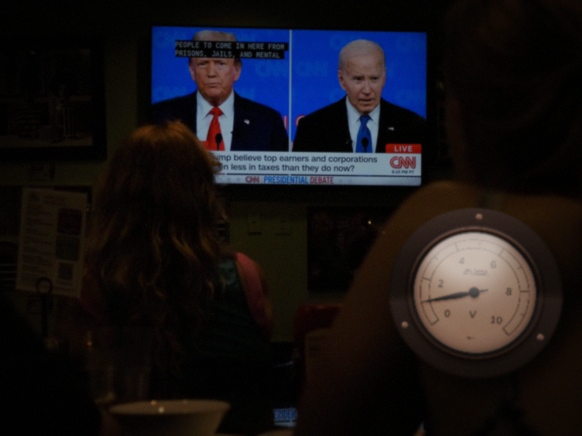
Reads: 1; V
